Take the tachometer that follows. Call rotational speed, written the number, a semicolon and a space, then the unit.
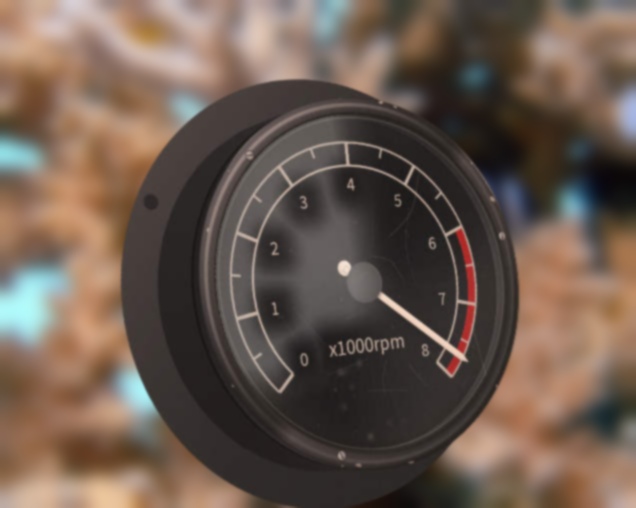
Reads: 7750; rpm
